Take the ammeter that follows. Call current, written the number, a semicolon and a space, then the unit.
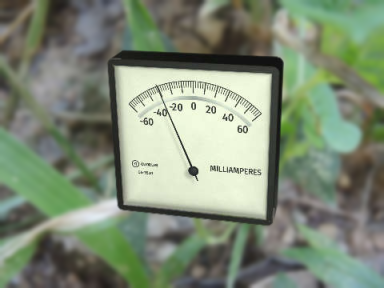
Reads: -30; mA
